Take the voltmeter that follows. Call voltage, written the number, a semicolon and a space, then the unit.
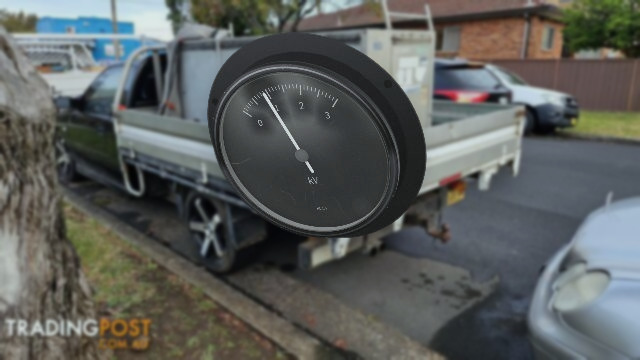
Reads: 1; kV
